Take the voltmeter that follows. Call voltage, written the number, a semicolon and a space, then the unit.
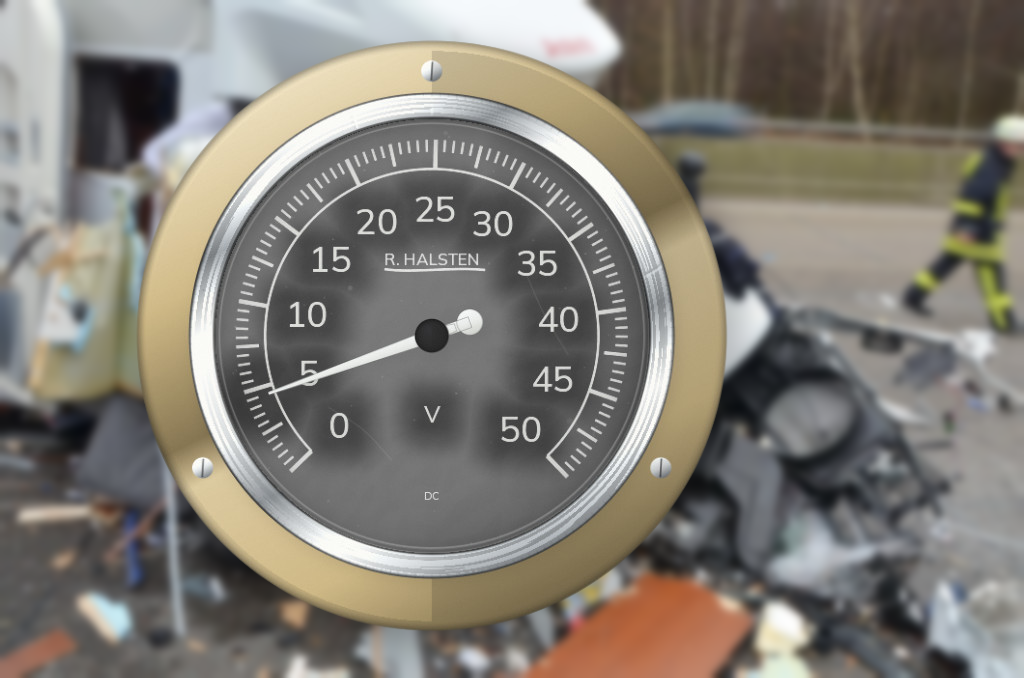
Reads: 4.5; V
